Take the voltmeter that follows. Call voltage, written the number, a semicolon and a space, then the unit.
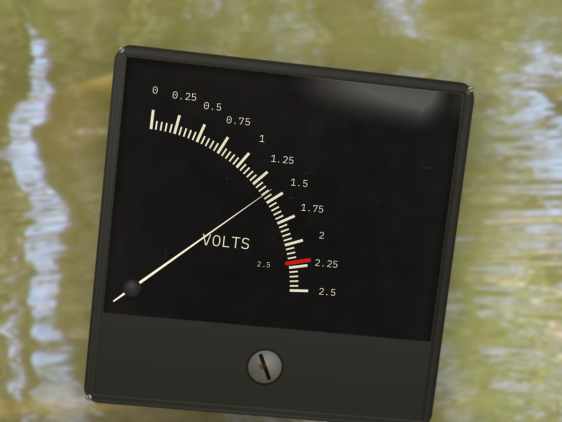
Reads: 1.4; V
